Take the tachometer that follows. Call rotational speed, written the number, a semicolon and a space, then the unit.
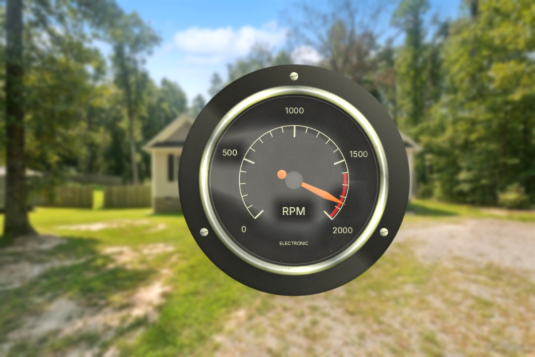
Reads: 1850; rpm
